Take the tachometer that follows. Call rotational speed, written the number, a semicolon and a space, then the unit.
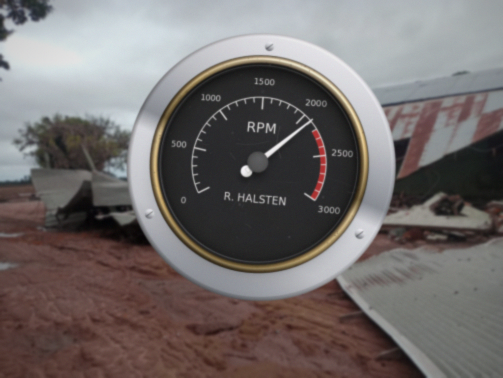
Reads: 2100; rpm
